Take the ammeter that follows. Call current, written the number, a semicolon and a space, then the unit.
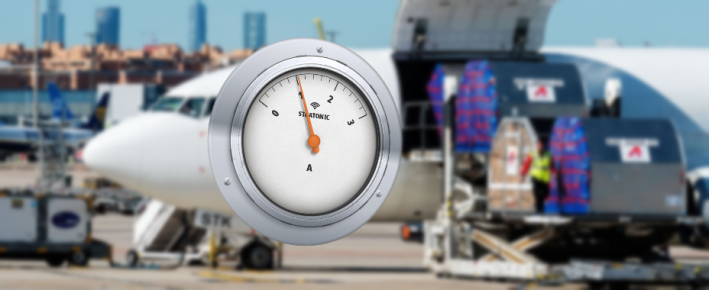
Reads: 1; A
